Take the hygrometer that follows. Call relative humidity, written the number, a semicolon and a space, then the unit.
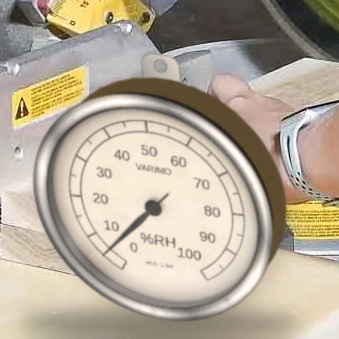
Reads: 5; %
